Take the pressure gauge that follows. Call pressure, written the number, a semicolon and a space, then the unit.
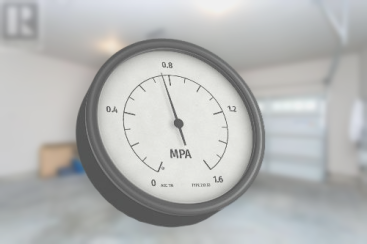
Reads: 0.75; MPa
